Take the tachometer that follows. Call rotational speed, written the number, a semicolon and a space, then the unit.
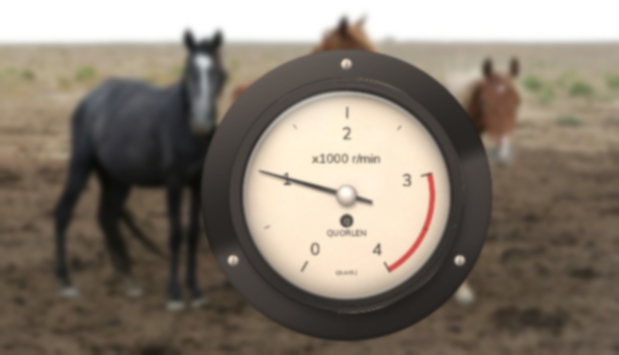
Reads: 1000; rpm
